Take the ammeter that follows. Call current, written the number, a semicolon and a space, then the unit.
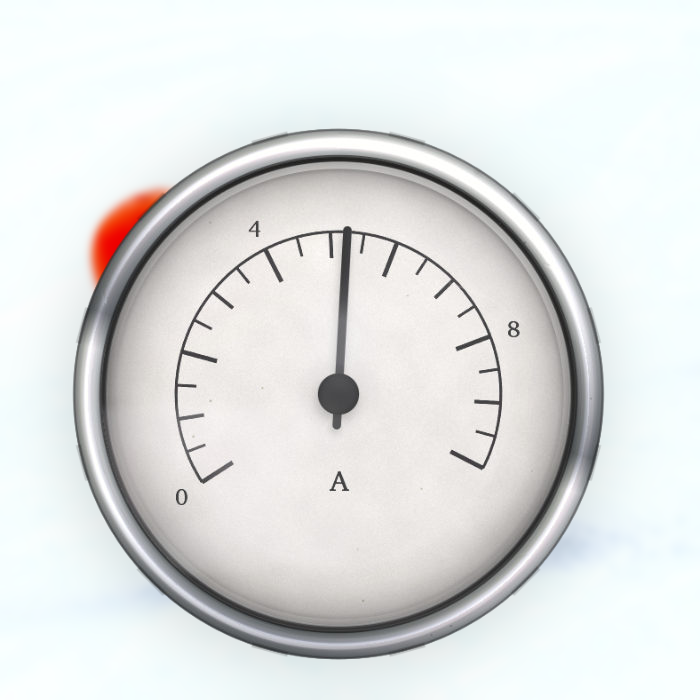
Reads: 5.25; A
